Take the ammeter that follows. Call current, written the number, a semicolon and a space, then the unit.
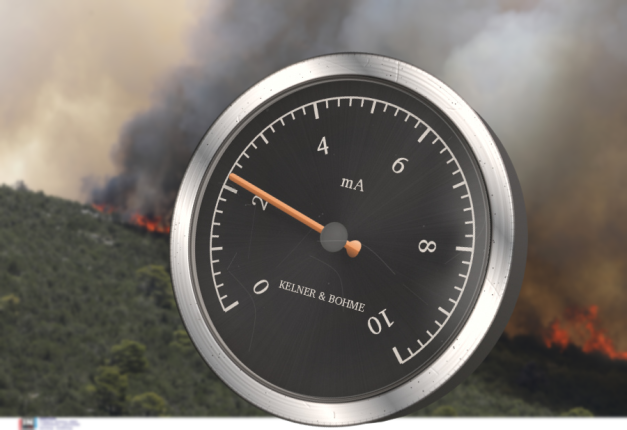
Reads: 2.2; mA
